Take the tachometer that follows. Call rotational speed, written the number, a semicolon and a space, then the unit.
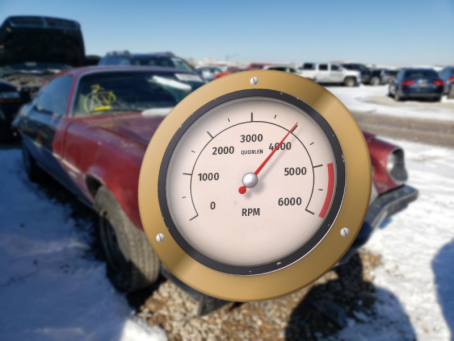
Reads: 4000; rpm
